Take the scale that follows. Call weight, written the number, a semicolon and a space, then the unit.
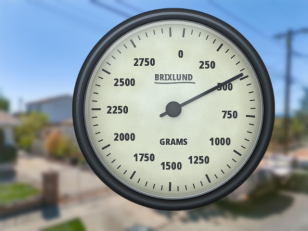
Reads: 475; g
